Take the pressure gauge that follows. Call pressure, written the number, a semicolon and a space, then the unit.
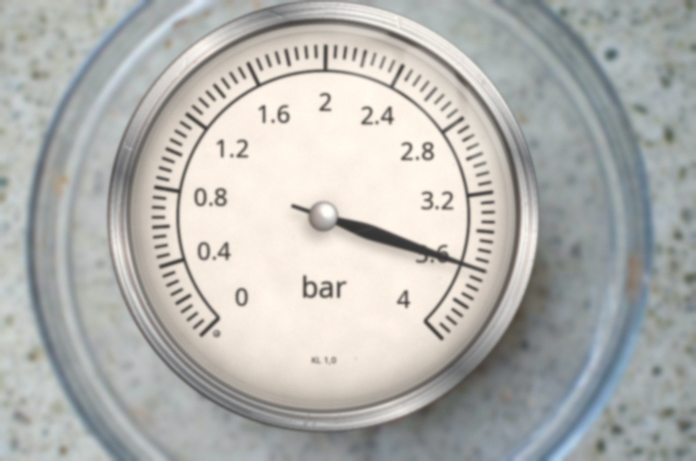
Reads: 3.6; bar
